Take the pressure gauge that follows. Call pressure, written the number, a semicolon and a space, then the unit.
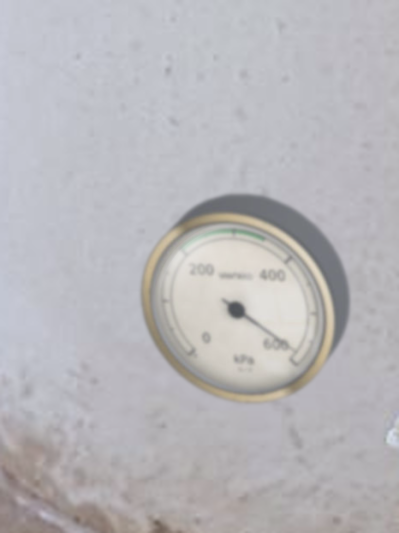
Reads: 575; kPa
